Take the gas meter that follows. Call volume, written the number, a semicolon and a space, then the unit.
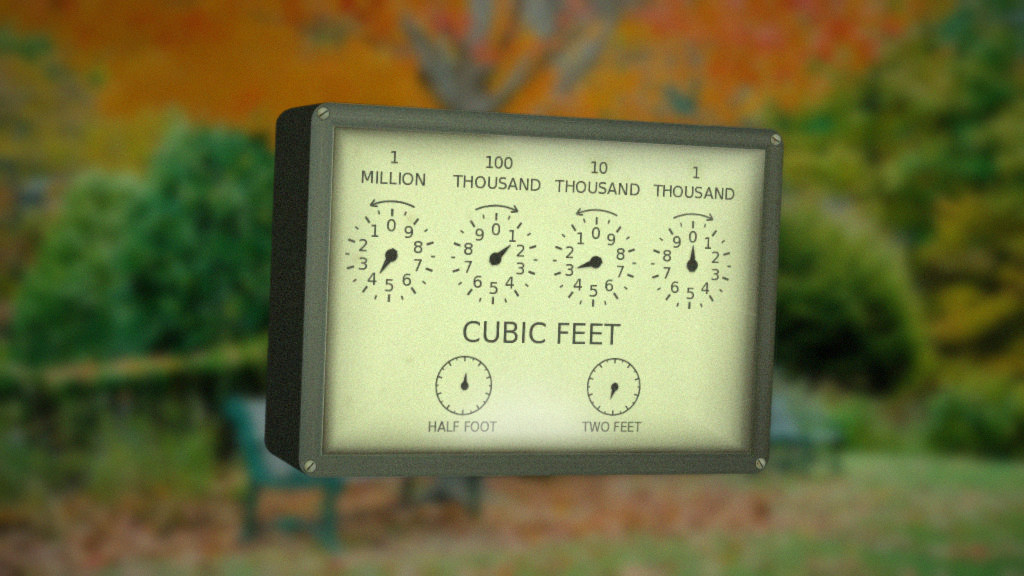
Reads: 413000; ft³
